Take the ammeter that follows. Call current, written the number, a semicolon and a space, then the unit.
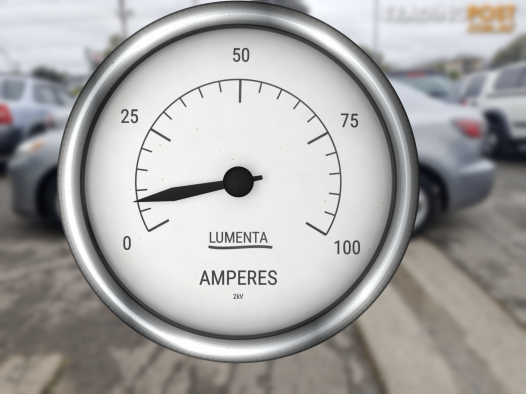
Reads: 7.5; A
